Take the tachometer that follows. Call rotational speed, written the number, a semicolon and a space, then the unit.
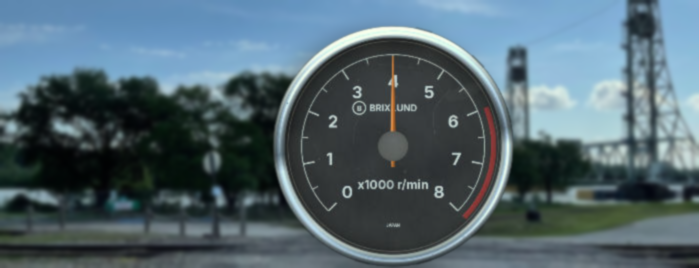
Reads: 4000; rpm
